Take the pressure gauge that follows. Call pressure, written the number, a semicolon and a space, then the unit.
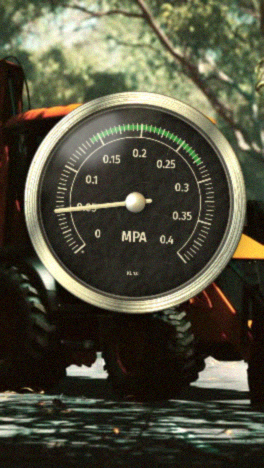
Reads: 0.05; MPa
